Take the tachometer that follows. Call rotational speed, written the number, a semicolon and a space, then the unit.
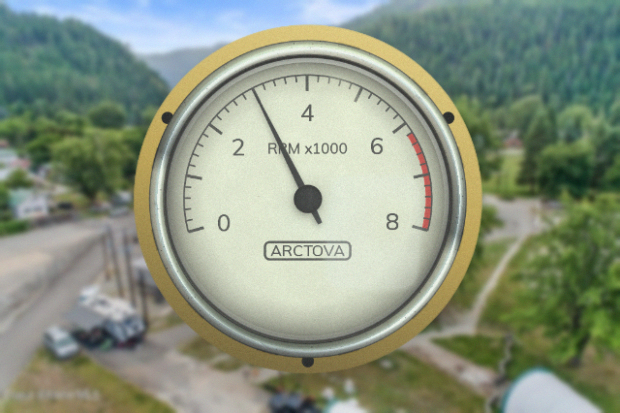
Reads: 3000; rpm
